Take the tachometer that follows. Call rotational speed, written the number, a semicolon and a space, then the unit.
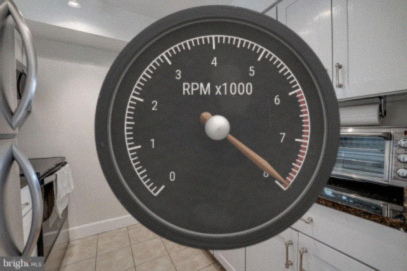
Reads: 7900; rpm
